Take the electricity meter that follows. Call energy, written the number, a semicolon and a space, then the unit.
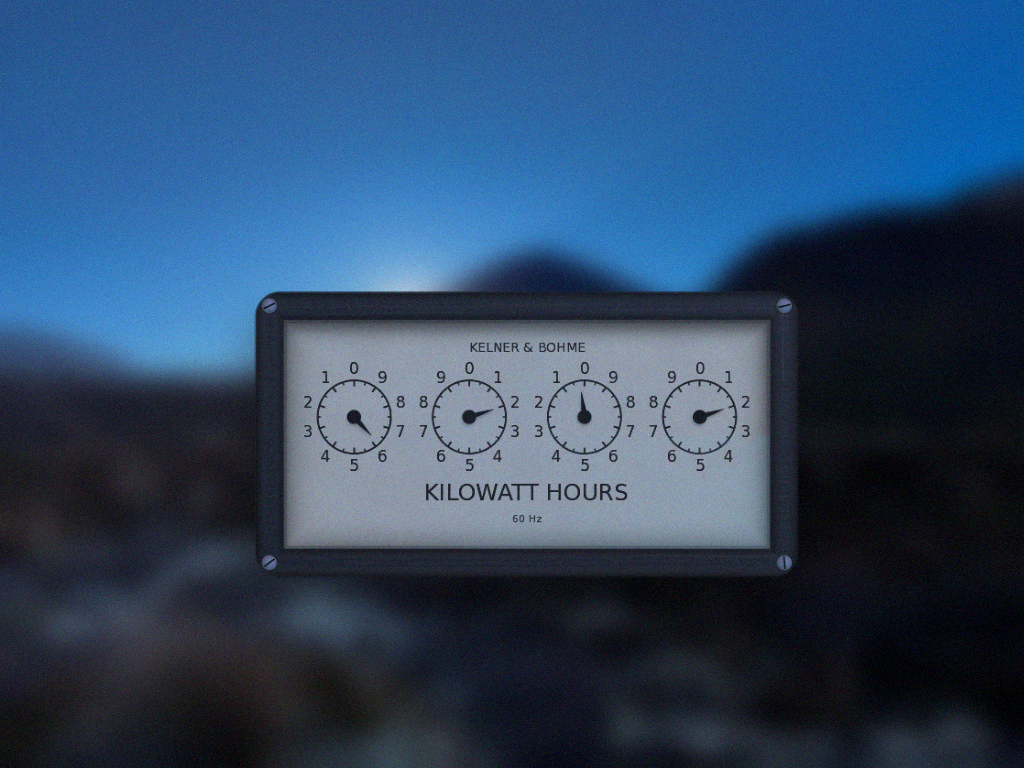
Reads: 6202; kWh
